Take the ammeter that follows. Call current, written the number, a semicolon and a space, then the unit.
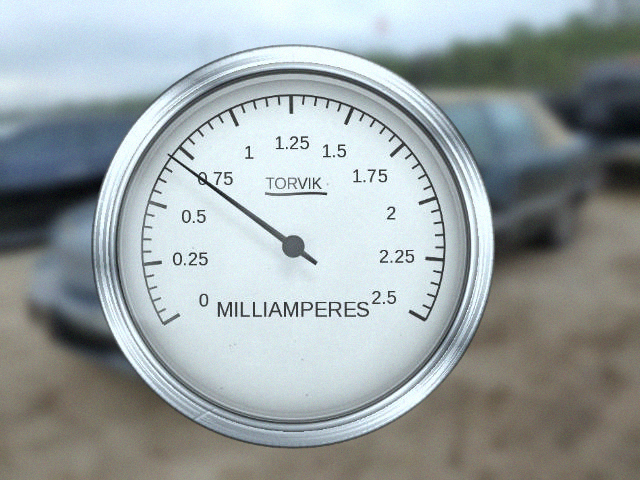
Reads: 0.7; mA
